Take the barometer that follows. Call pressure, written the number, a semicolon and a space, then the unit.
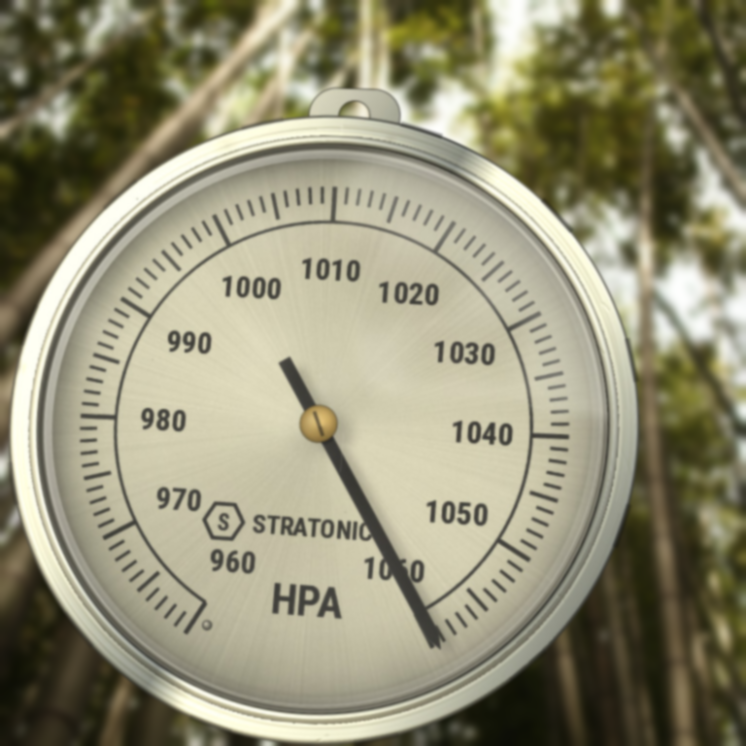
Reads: 1059.5; hPa
